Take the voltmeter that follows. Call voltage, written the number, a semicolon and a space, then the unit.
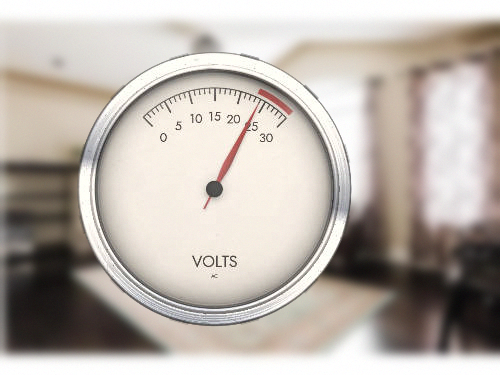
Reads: 24; V
